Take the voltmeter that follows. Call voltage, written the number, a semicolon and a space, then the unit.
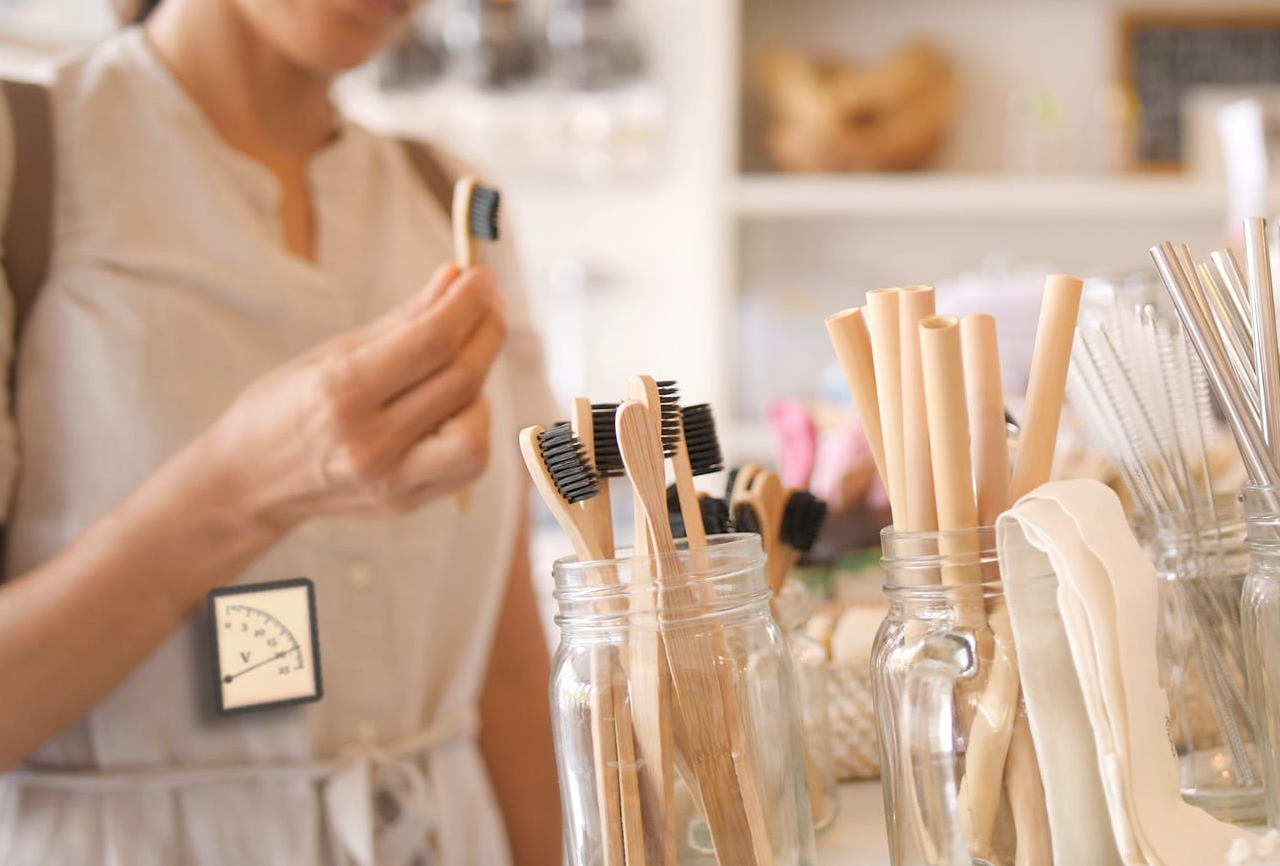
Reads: 20; V
